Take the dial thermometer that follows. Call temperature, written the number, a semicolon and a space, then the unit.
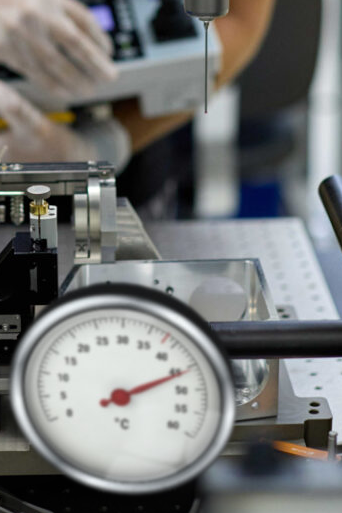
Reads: 45; °C
